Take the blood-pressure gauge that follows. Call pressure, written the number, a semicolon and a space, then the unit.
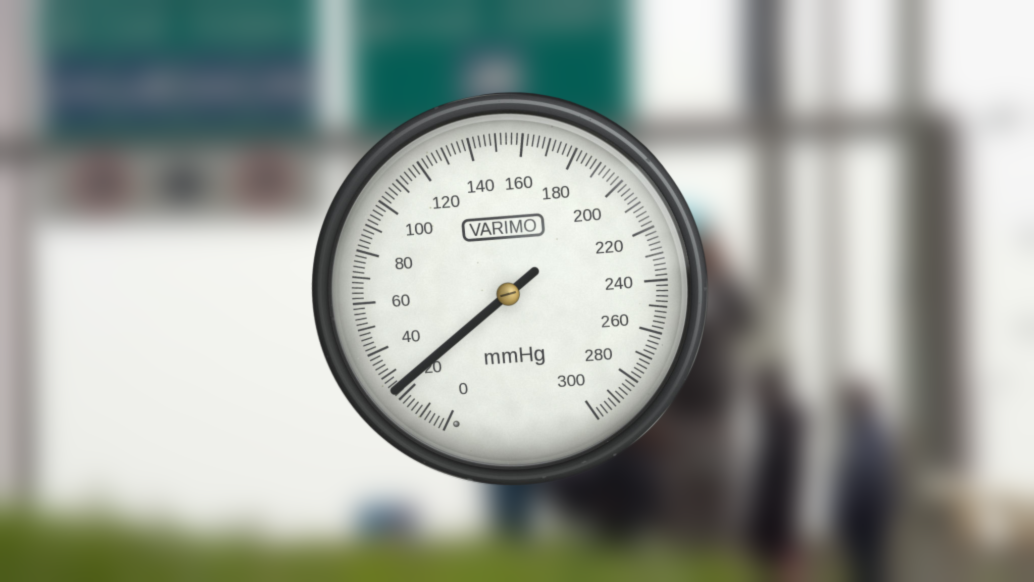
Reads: 24; mmHg
